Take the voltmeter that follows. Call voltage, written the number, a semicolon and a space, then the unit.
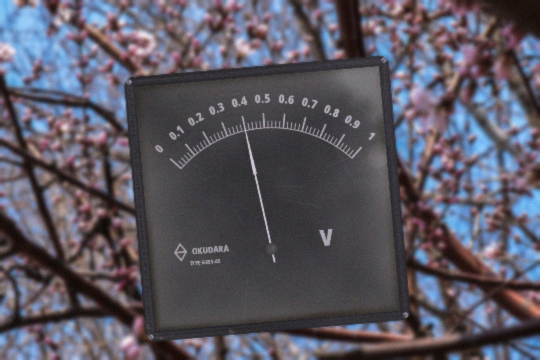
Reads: 0.4; V
